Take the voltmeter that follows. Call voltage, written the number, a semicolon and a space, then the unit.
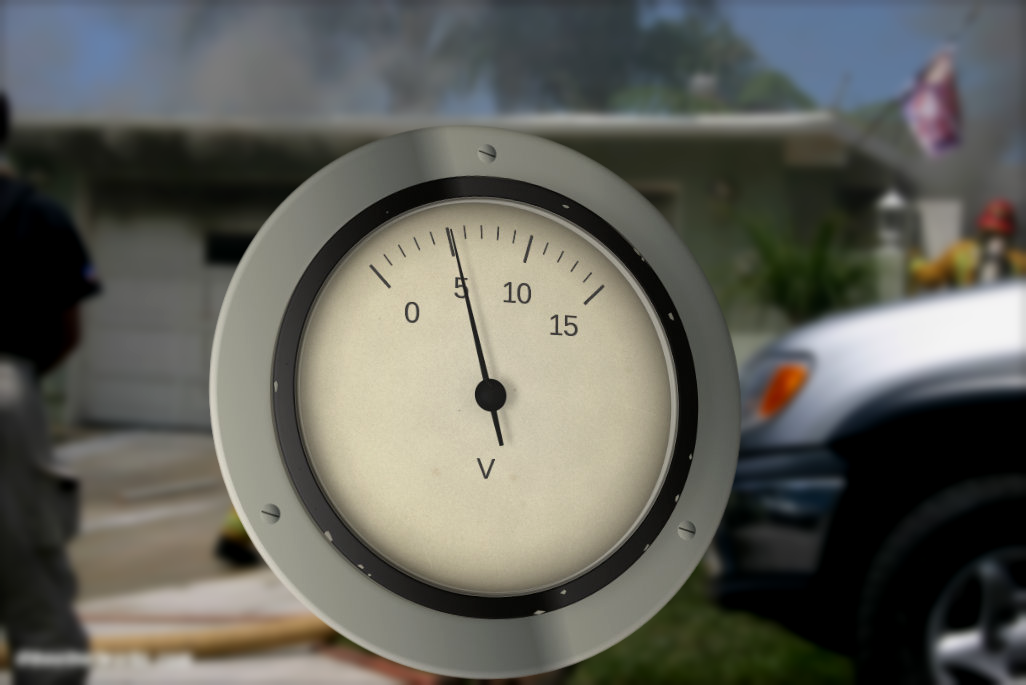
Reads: 5; V
